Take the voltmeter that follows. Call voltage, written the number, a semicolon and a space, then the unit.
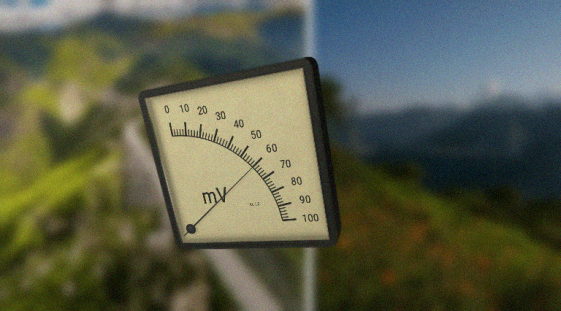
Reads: 60; mV
